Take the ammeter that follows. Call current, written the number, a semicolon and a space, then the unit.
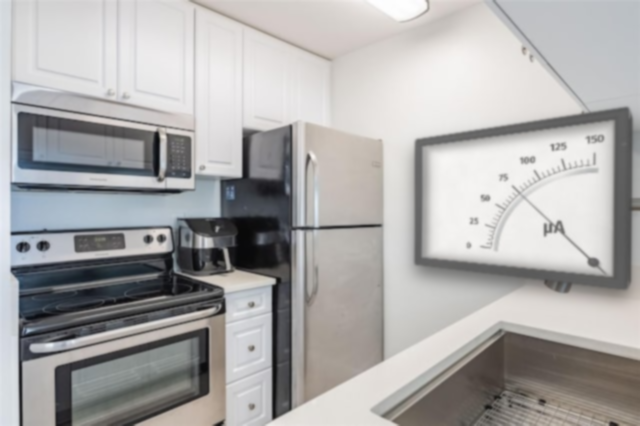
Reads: 75; µA
